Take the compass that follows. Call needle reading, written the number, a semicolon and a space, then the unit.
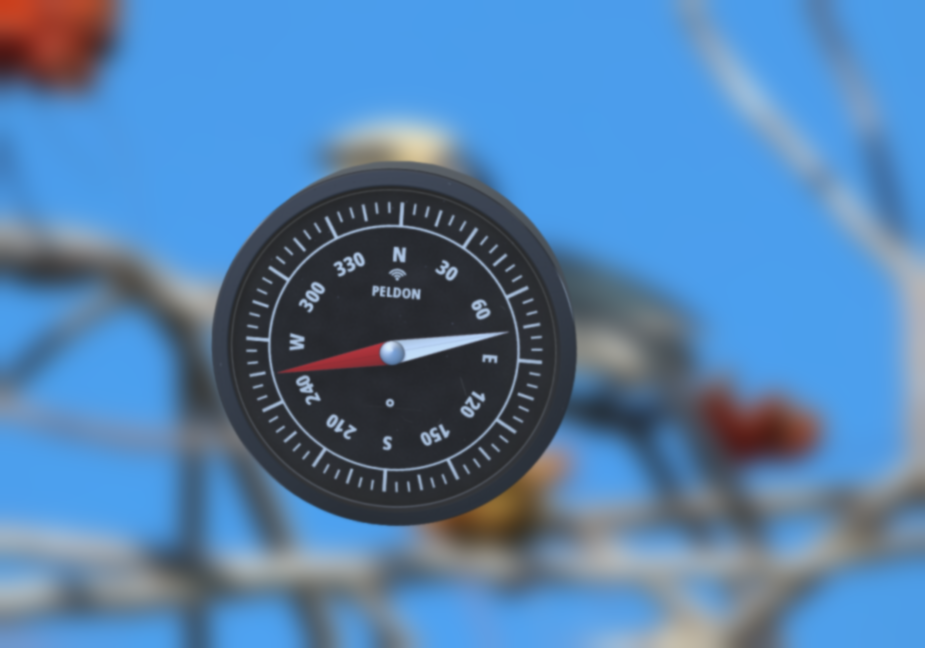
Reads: 255; °
